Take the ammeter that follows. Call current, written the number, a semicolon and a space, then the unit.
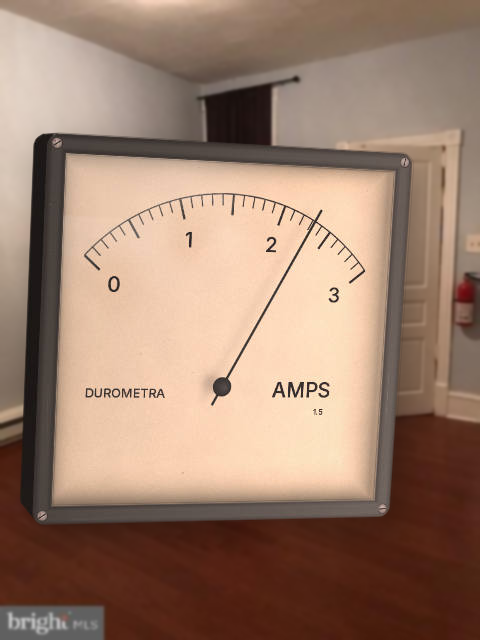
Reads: 2.3; A
